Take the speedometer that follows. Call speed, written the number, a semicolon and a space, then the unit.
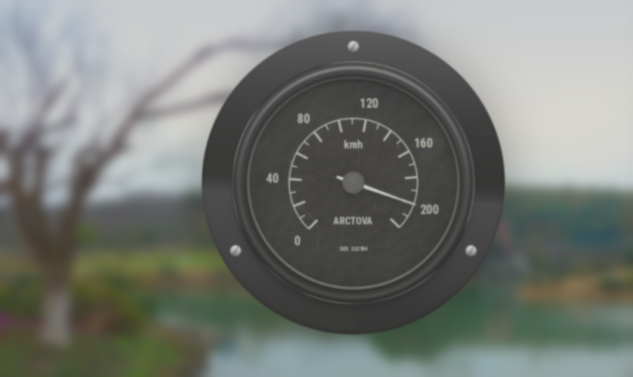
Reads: 200; km/h
